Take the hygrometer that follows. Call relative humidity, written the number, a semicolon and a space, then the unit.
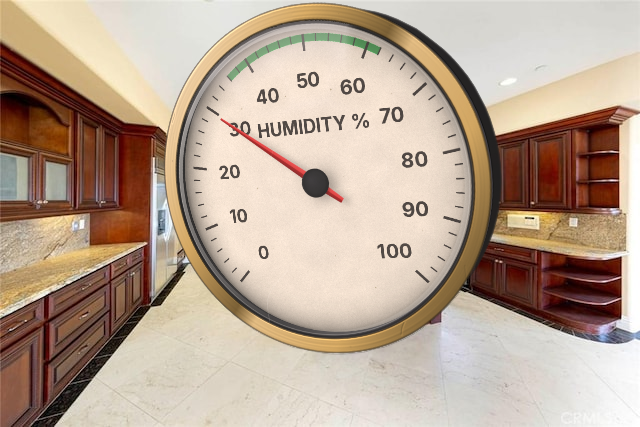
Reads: 30; %
